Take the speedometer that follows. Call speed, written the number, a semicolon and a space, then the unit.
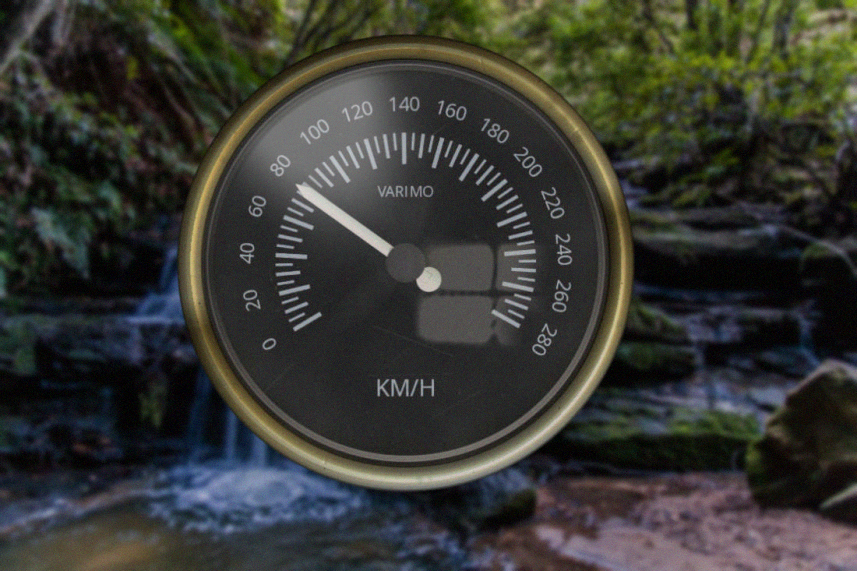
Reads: 77.5; km/h
